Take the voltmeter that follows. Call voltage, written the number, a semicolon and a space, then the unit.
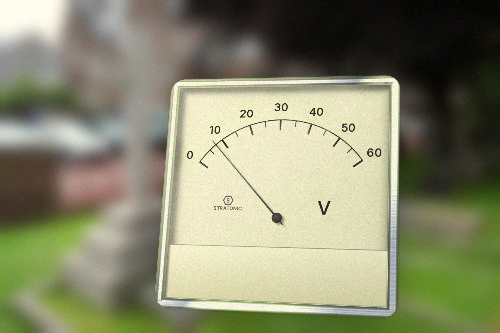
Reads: 7.5; V
